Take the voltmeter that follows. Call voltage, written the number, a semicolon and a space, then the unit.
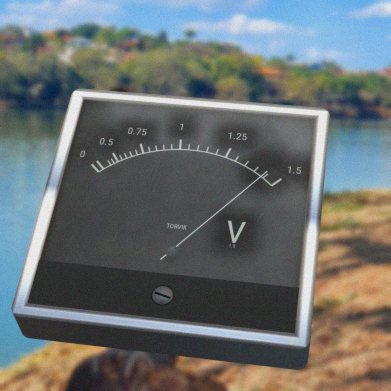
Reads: 1.45; V
